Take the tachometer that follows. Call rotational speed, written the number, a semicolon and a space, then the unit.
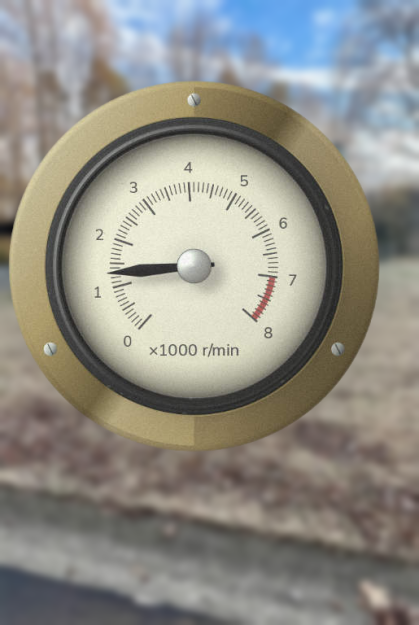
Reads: 1300; rpm
